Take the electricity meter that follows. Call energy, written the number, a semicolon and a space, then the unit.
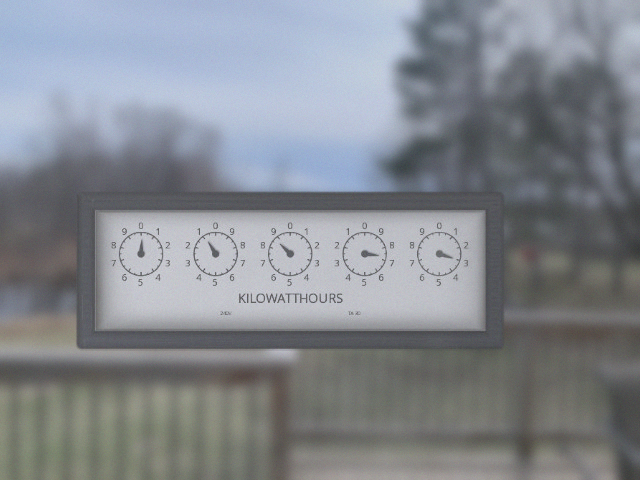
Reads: 873; kWh
